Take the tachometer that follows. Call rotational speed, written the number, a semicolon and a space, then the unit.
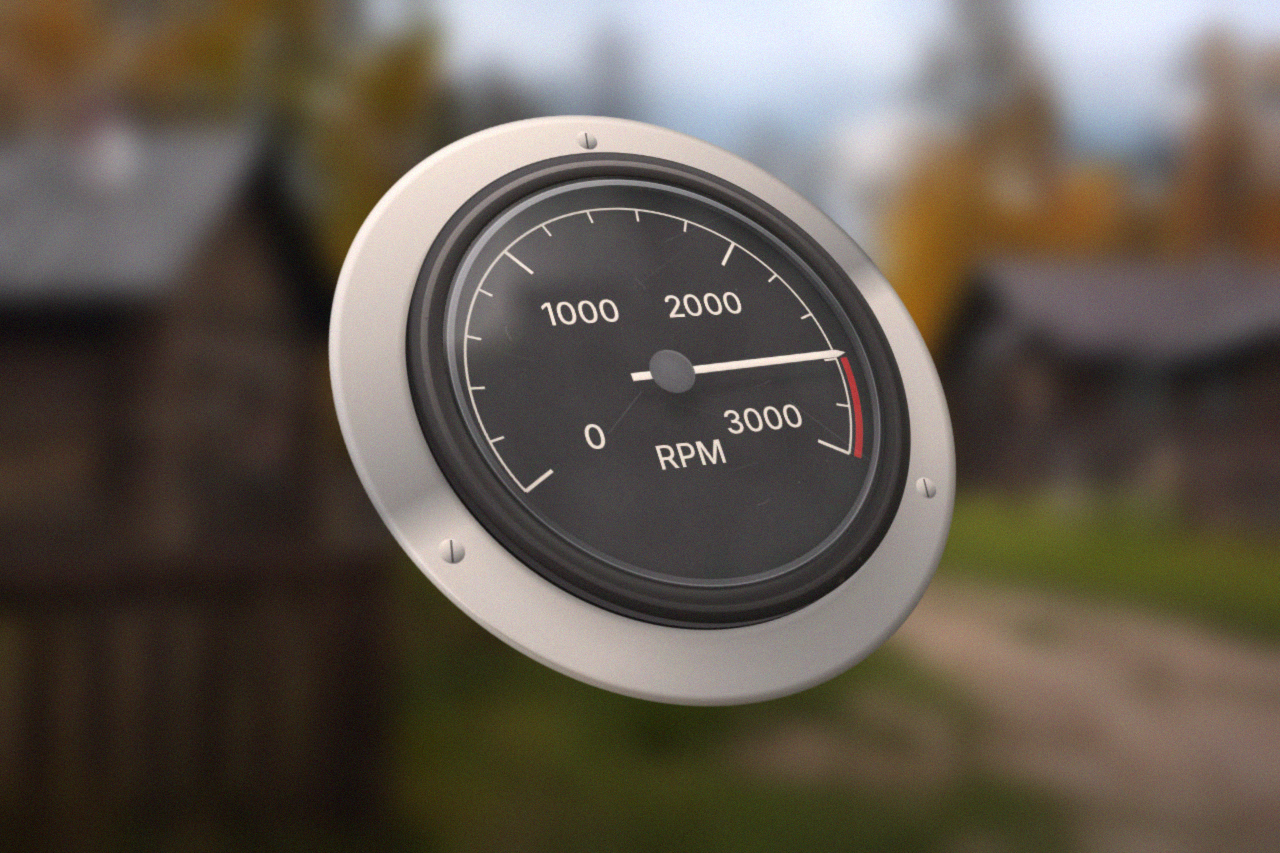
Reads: 2600; rpm
